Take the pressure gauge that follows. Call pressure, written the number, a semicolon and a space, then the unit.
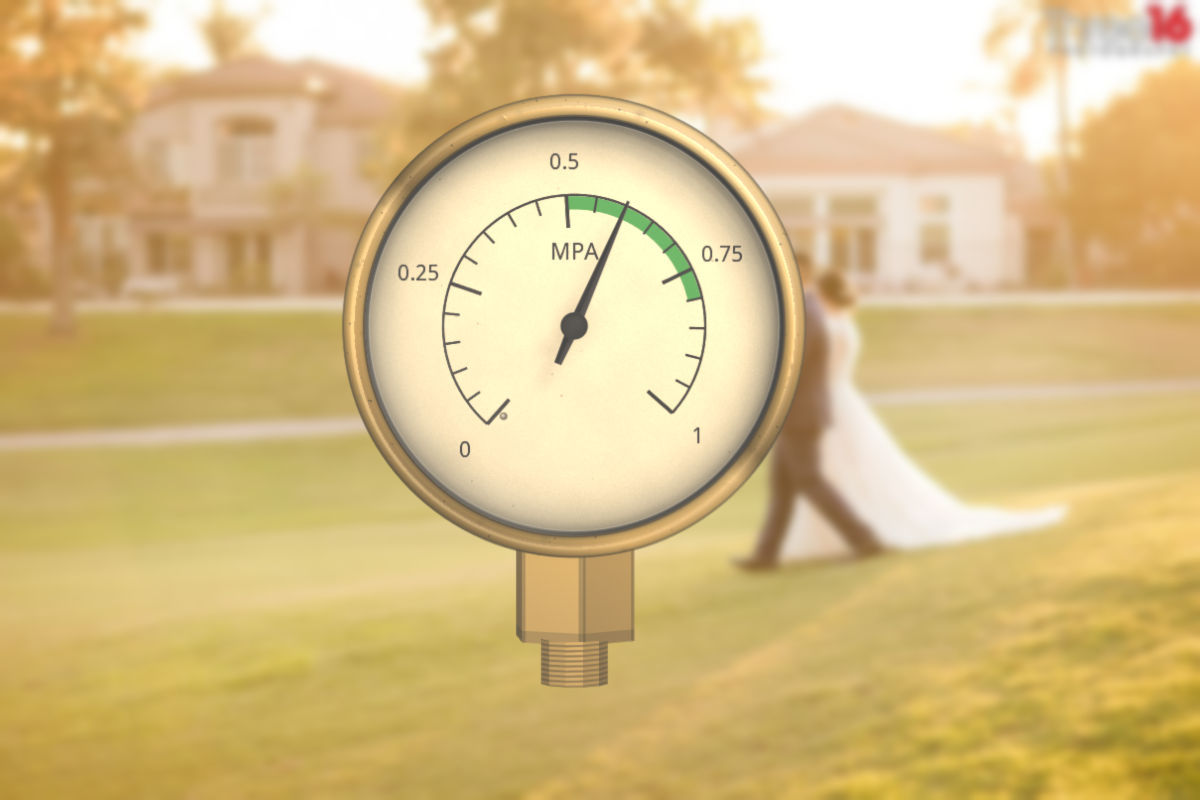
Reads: 0.6; MPa
